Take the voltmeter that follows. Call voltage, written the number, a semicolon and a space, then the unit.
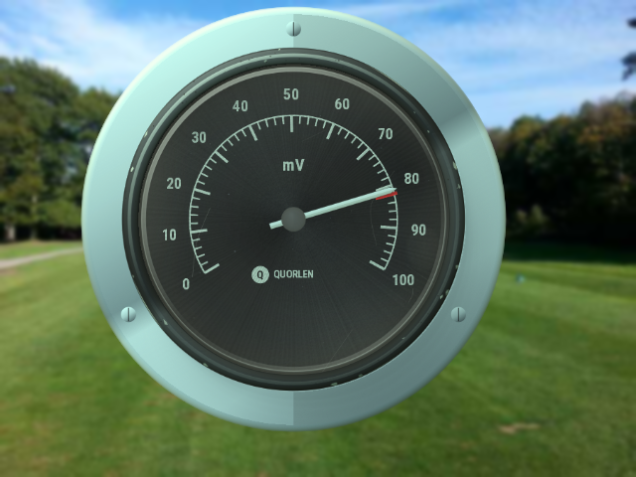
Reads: 81; mV
